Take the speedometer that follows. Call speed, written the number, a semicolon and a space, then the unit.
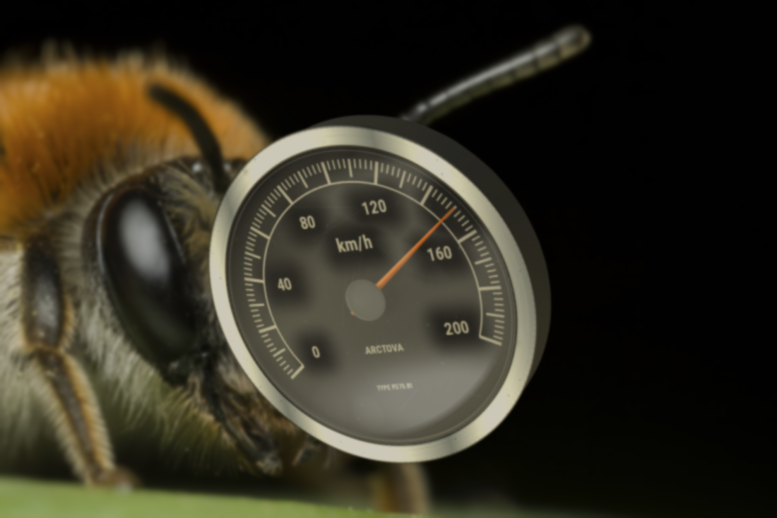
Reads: 150; km/h
